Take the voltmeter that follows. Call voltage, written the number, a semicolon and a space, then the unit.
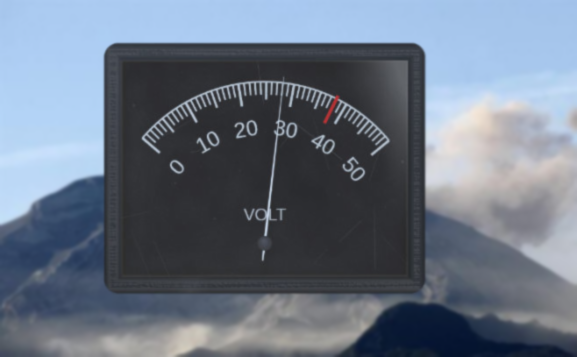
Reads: 28; V
